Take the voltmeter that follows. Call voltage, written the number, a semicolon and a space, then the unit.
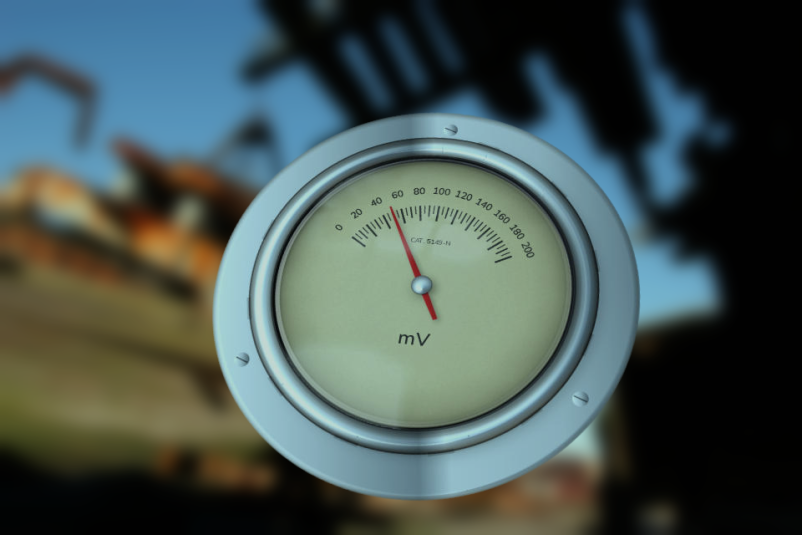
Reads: 50; mV
